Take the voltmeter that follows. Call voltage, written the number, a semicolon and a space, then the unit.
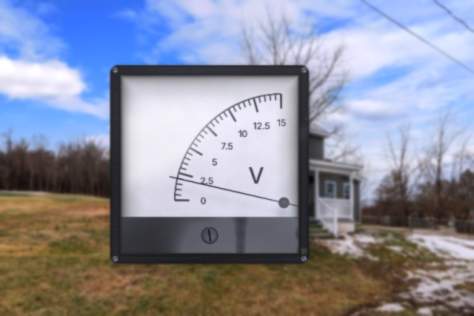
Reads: 2; V
